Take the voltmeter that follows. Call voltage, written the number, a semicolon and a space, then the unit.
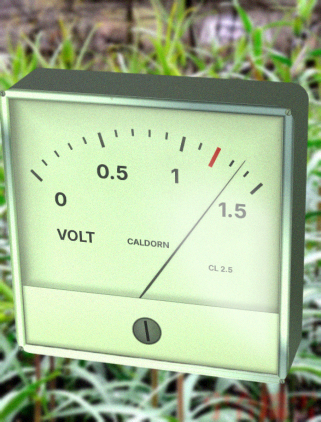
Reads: 1.35; V
